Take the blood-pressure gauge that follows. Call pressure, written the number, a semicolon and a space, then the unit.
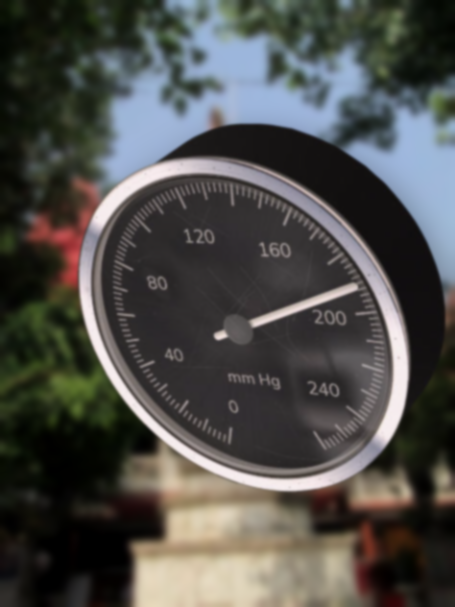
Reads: 190; mmHg
